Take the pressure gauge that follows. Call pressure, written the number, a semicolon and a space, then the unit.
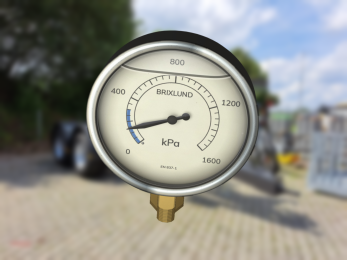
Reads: 150; kPa
